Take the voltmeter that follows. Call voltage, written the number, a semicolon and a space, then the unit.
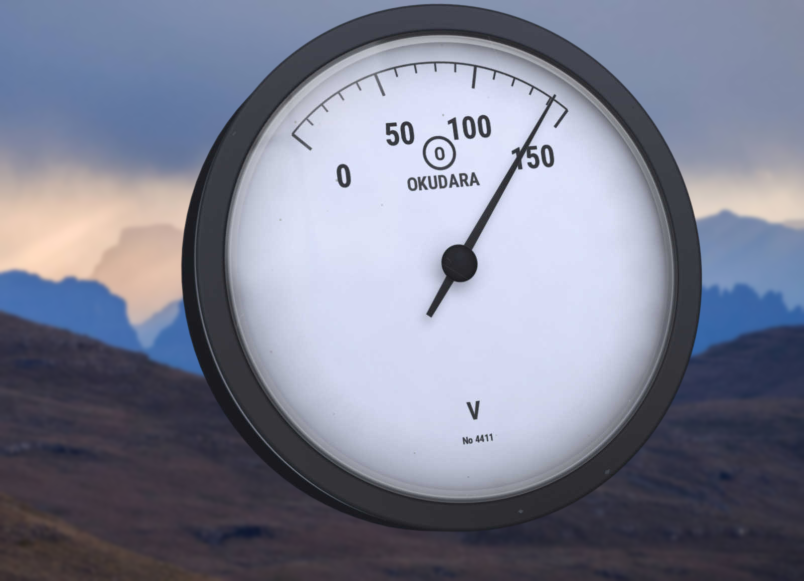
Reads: 140; V
